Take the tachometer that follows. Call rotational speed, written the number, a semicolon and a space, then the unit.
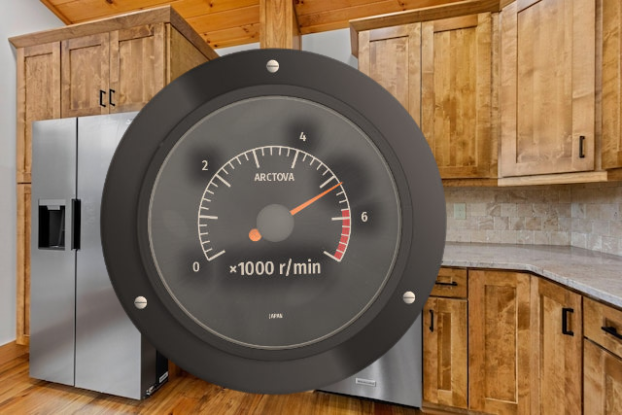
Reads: 5200; rpm
